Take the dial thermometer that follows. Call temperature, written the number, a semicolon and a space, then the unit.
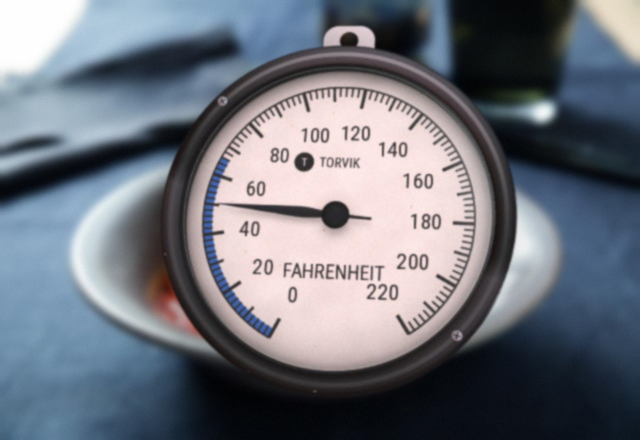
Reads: 50; °F
